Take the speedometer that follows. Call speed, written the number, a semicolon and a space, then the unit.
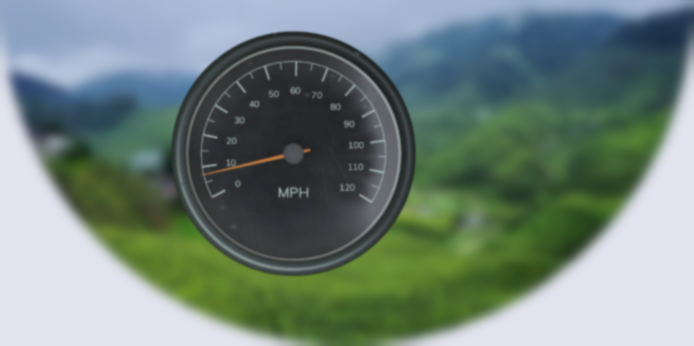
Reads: 7.5; mph
